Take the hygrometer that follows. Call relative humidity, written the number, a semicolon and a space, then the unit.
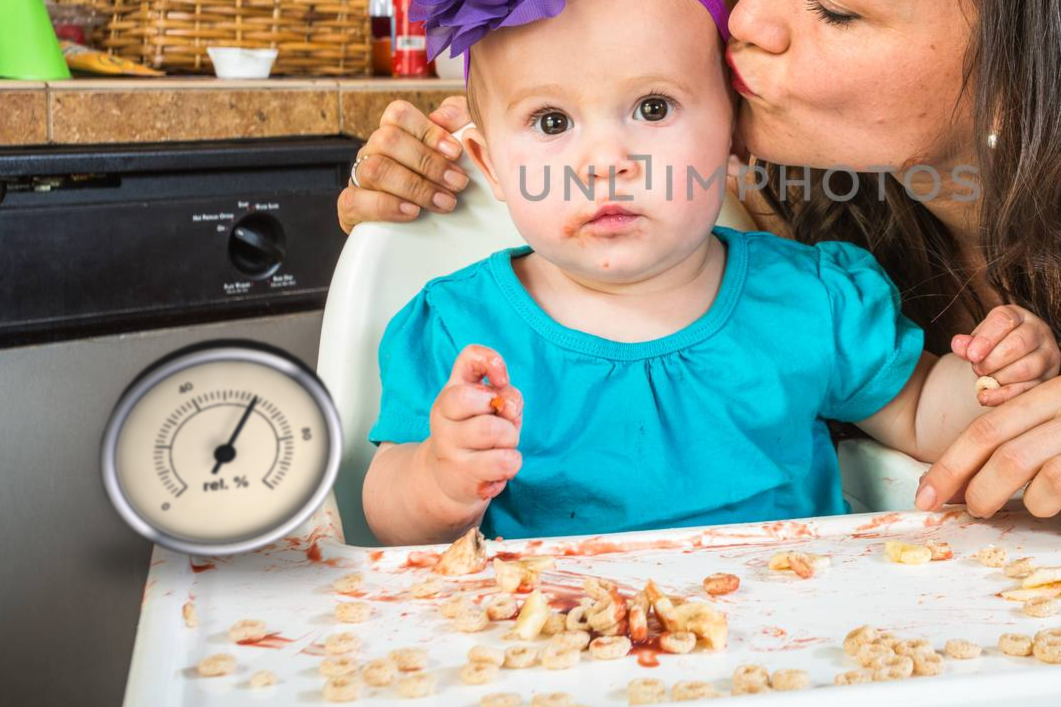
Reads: 60; %
